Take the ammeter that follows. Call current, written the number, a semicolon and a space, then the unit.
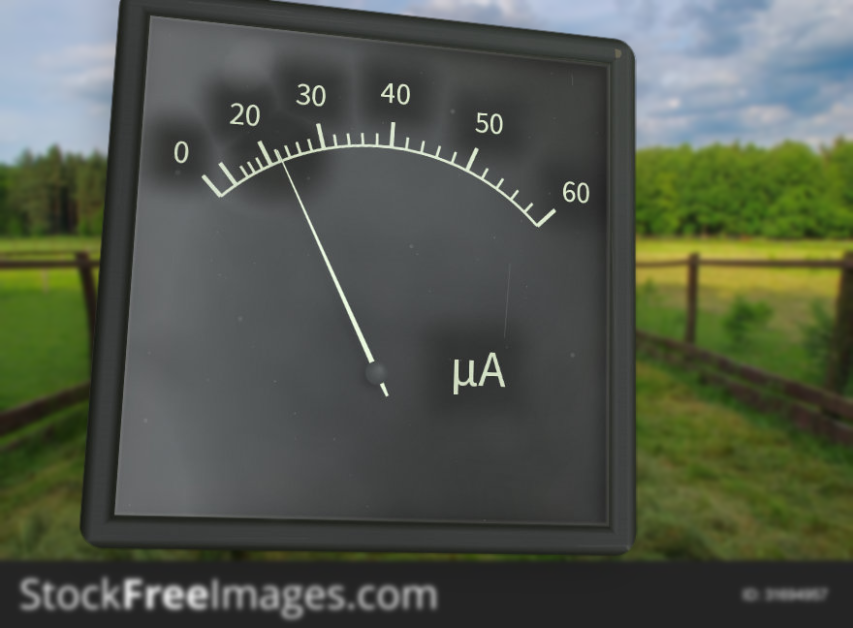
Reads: 22; µA
